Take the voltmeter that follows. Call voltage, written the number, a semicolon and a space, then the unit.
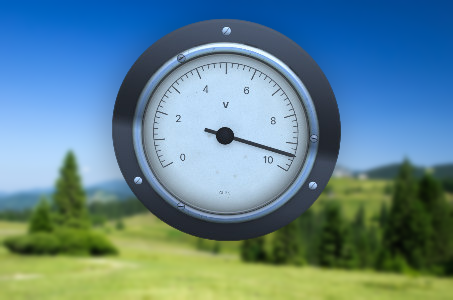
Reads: 9.4; V
